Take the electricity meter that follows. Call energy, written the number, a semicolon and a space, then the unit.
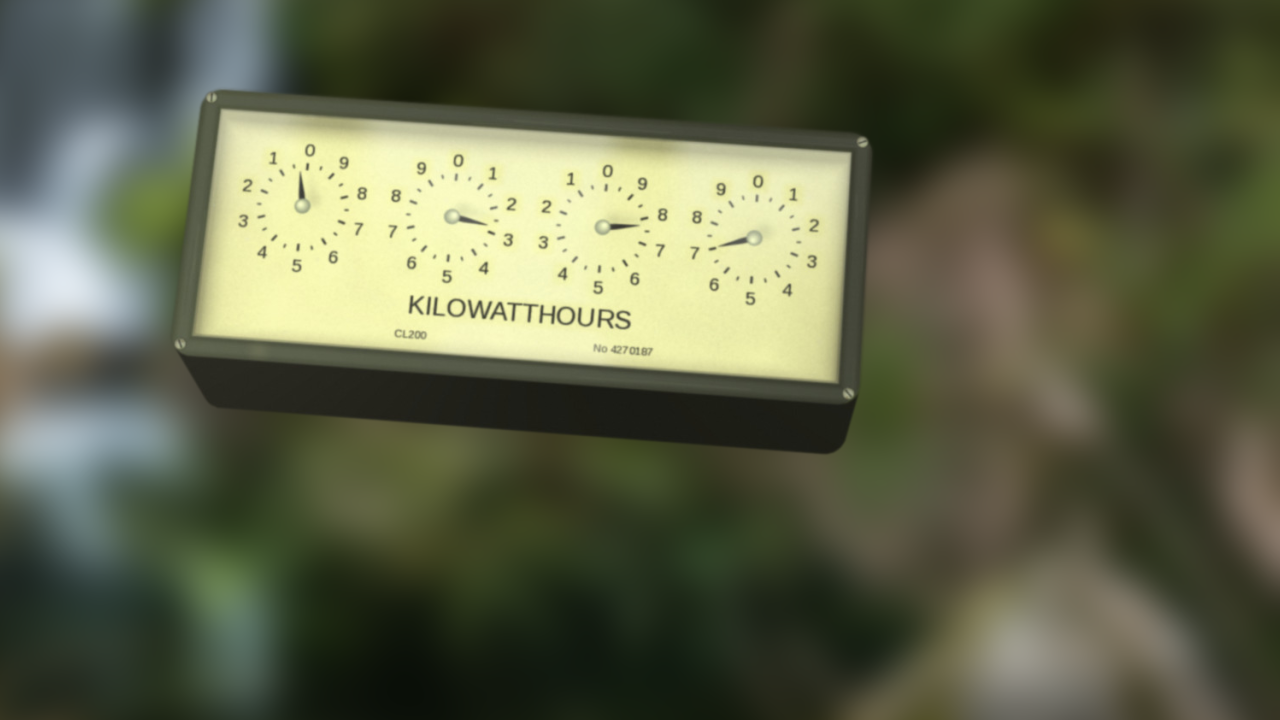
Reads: 277; kWh
